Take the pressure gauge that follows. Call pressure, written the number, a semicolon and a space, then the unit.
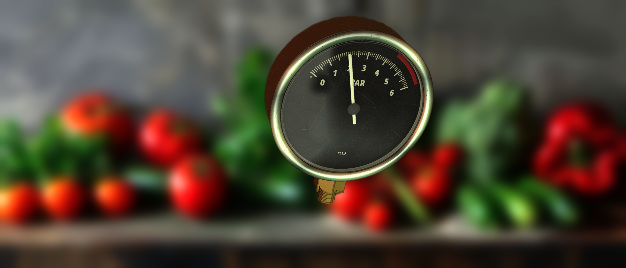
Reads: 2; bar
